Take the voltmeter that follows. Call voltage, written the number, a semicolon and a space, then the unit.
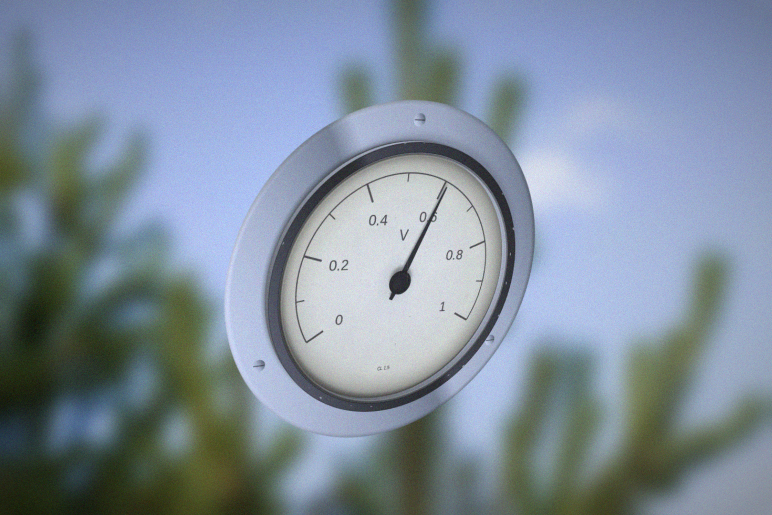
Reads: 0.6; V
